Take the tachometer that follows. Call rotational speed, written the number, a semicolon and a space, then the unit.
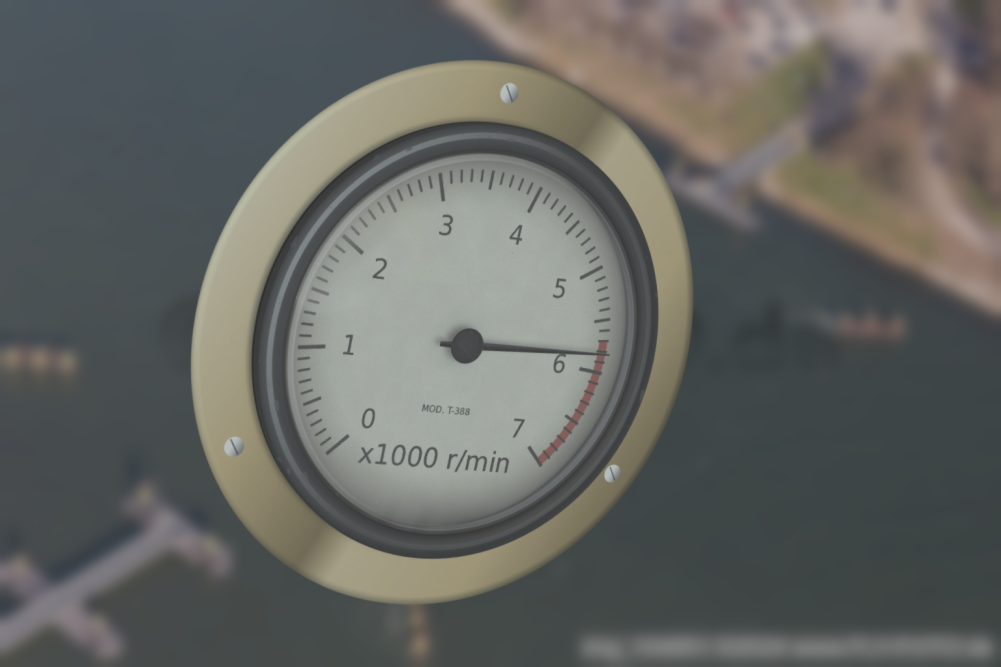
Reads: 5800; rpm
